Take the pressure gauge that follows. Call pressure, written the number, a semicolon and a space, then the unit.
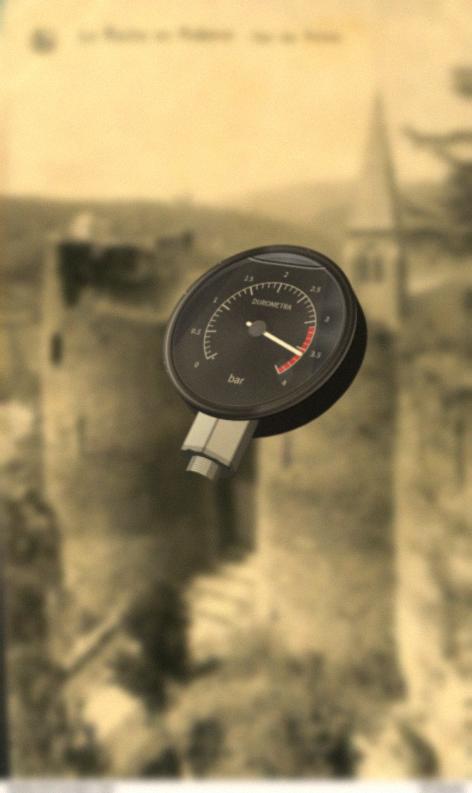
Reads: 3.6; bar
